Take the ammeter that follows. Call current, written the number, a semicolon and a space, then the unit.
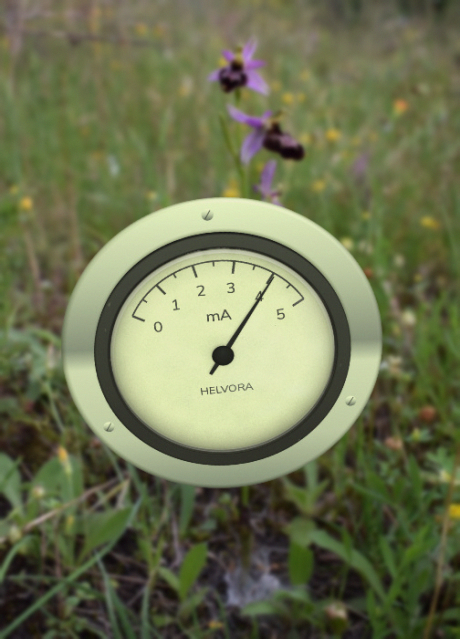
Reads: 4; mA
